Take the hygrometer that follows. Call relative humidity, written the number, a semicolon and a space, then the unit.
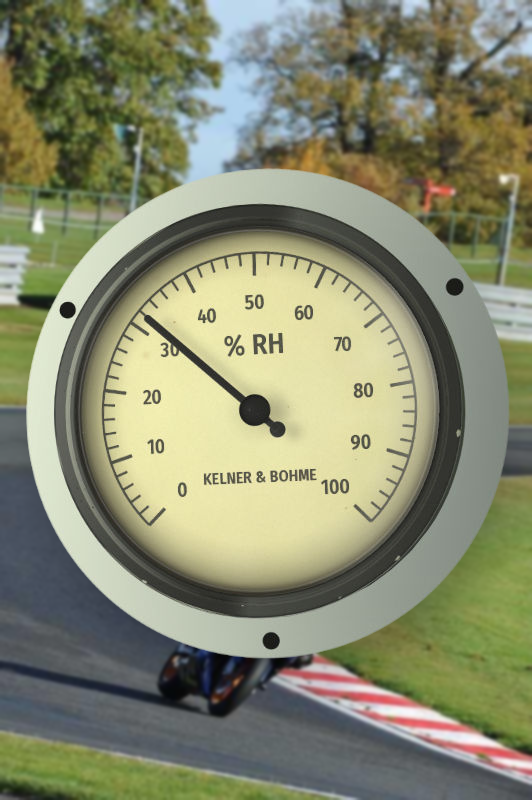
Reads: 32; %
